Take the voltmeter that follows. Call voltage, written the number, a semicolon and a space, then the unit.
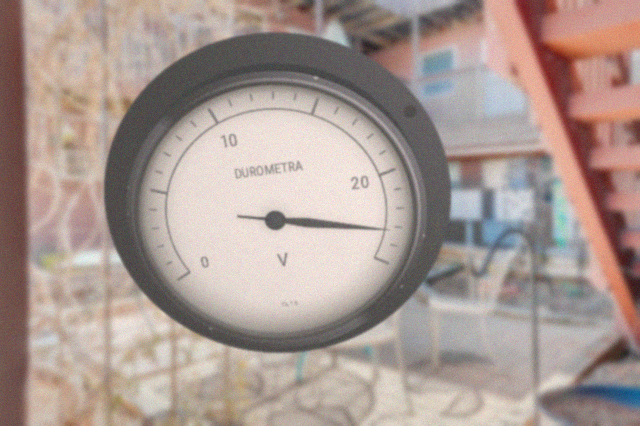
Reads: 23; V
